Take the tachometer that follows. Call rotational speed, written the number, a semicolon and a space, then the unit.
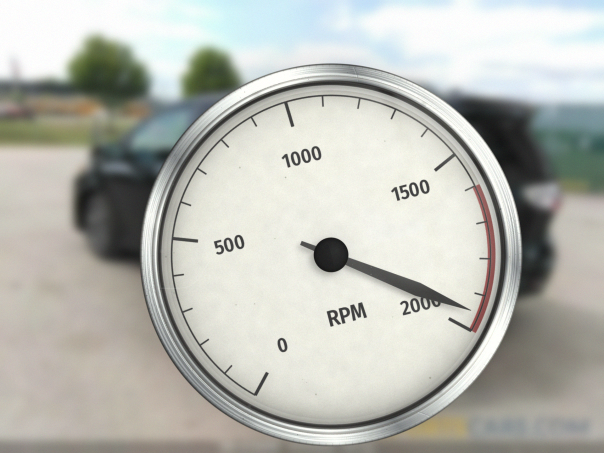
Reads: 1950; rpm
